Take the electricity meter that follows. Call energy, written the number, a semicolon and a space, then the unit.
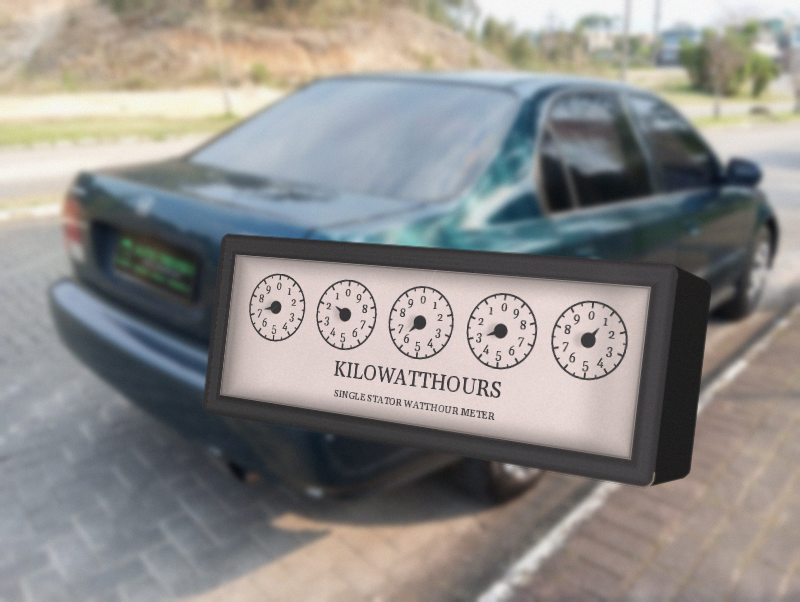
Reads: 71631; kWh
